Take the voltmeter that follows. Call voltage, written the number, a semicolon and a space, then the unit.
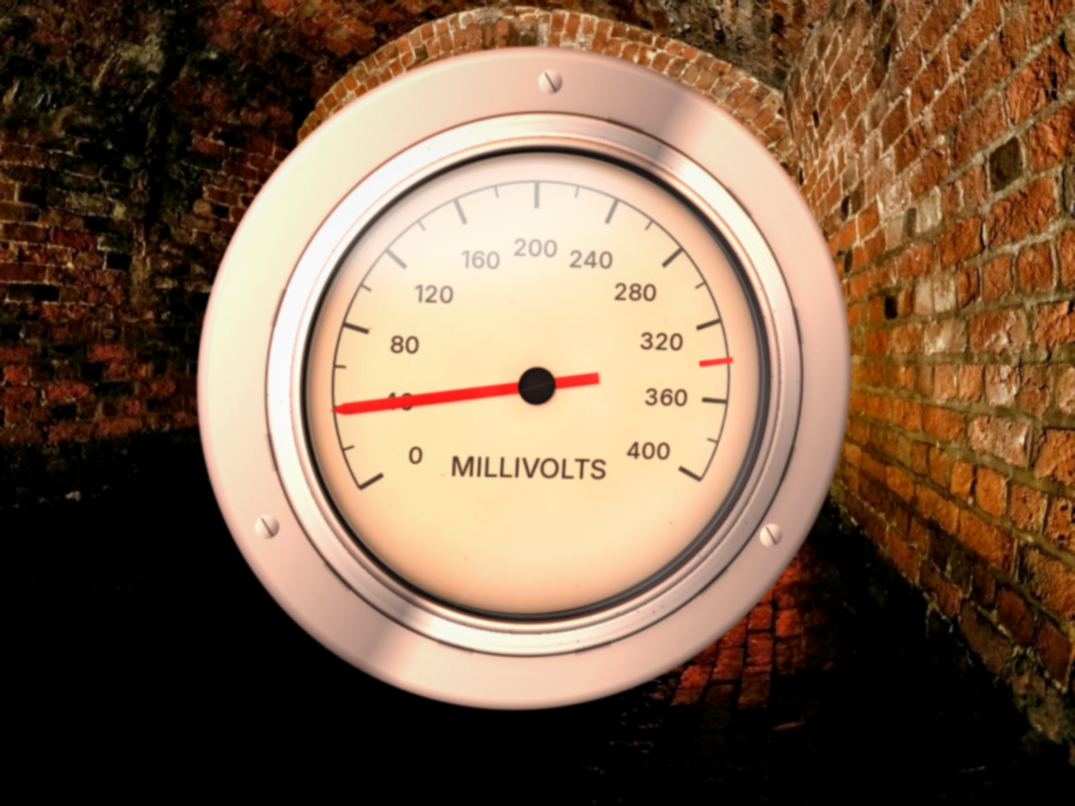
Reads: 40; mV
